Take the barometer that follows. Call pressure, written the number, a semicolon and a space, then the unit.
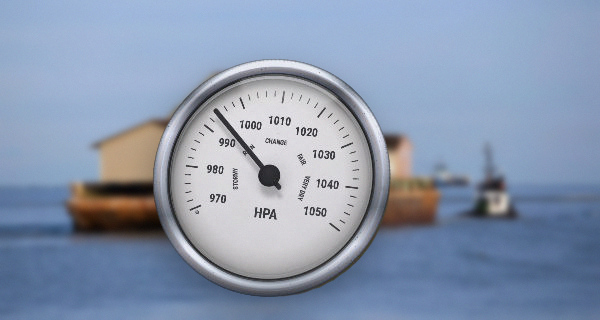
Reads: 994; hPa
